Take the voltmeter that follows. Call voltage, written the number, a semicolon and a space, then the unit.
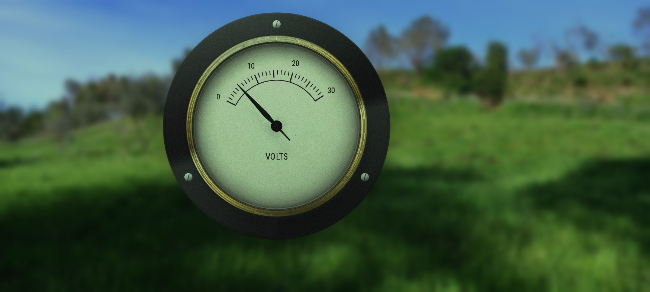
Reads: 5; V
